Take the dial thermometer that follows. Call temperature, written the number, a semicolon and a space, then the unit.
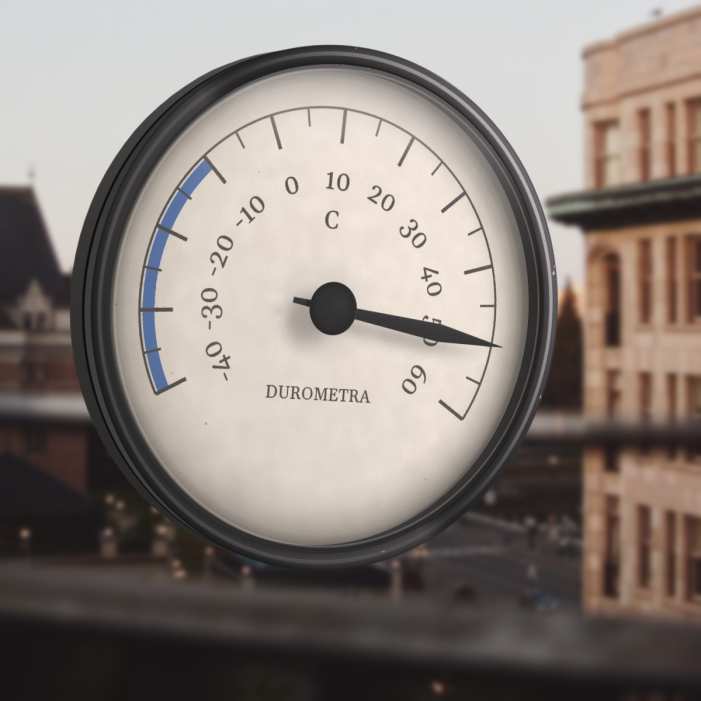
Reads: 50; °C
